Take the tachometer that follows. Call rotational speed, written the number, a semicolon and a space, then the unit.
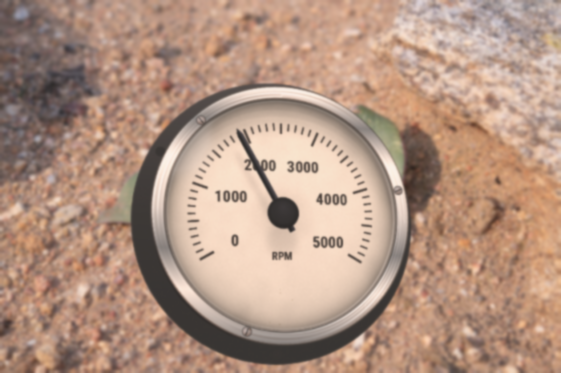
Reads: 1900; rpm
